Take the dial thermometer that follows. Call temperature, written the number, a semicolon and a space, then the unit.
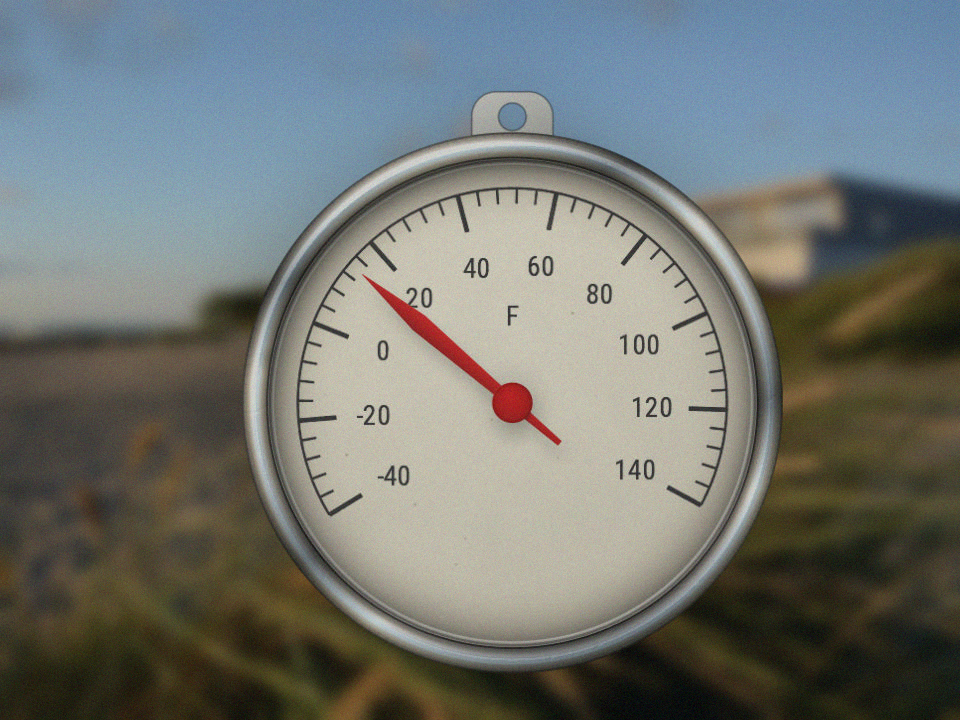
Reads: 14; °F
